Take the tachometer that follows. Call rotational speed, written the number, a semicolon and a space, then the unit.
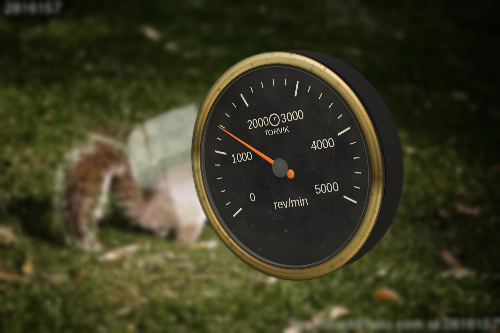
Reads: 1400; rpm
